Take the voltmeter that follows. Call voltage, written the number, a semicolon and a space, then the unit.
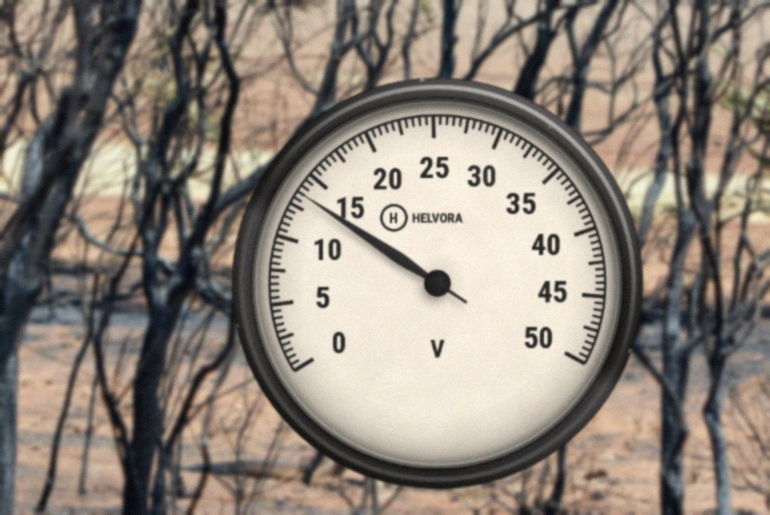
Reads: 13.5; V
